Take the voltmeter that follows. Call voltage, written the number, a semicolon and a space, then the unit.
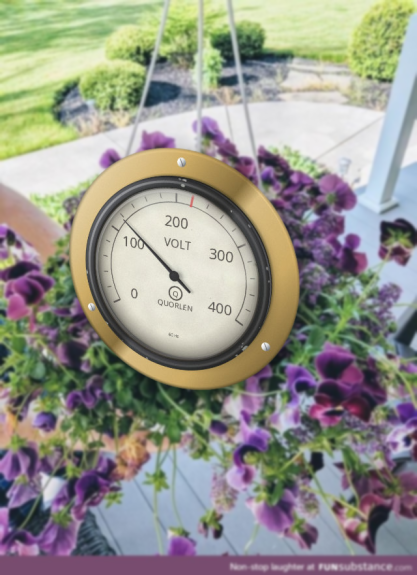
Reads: 120; V
